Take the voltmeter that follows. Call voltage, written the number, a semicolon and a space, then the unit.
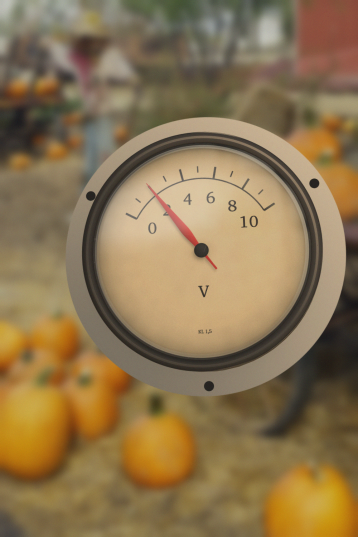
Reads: 2; V
